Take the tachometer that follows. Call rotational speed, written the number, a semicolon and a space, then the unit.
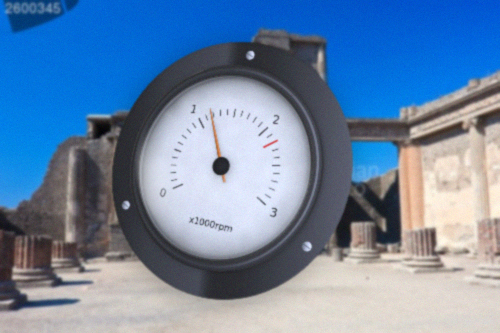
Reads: 1200; rpm
